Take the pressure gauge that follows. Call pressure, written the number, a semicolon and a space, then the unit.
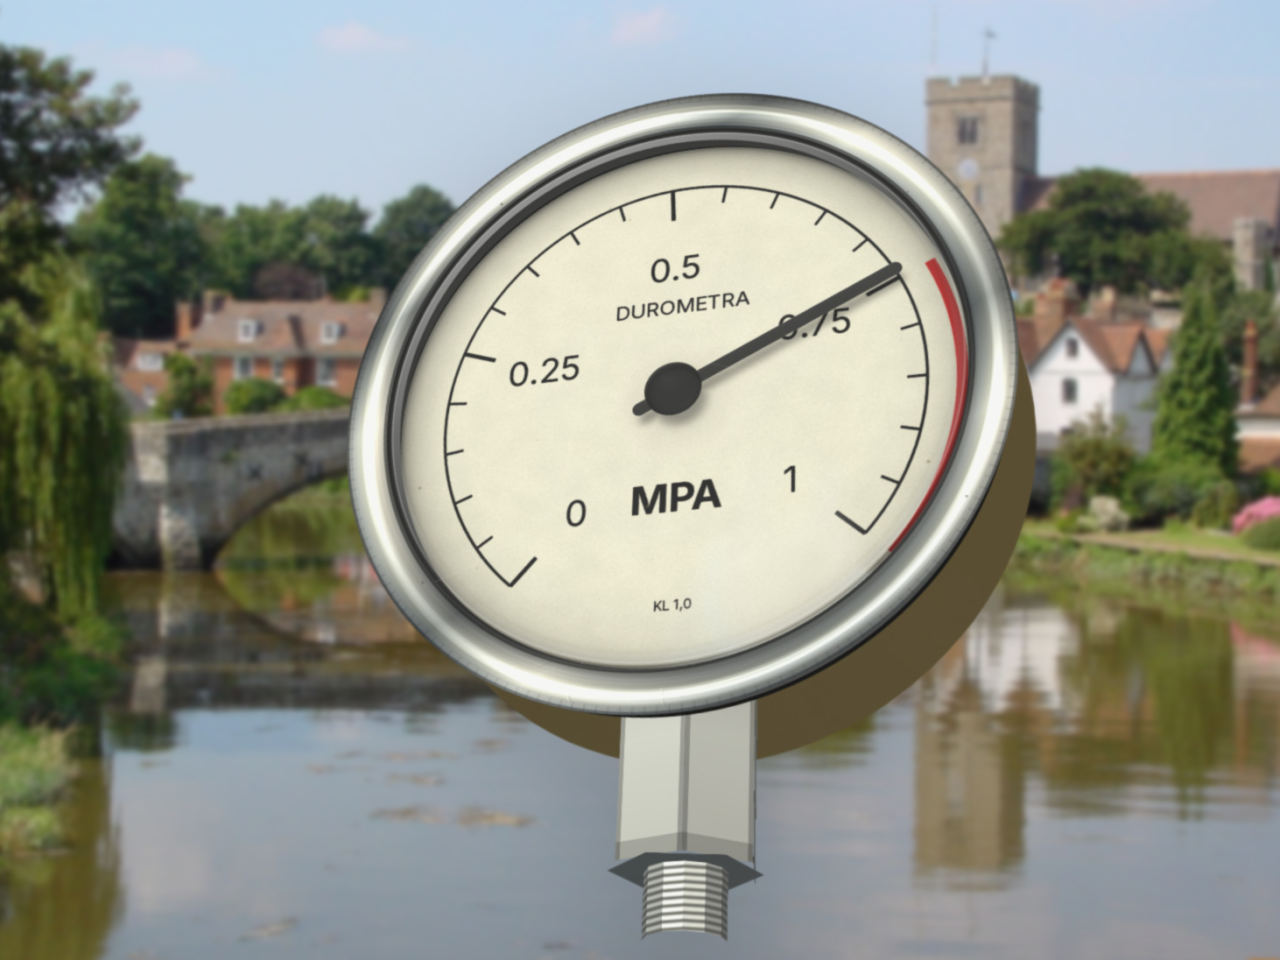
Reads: 0.75; MPa
